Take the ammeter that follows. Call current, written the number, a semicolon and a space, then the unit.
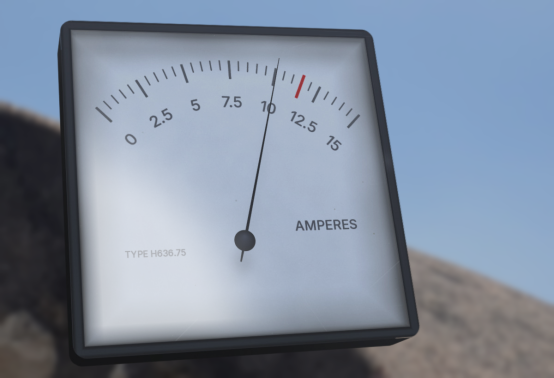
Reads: 10; A
